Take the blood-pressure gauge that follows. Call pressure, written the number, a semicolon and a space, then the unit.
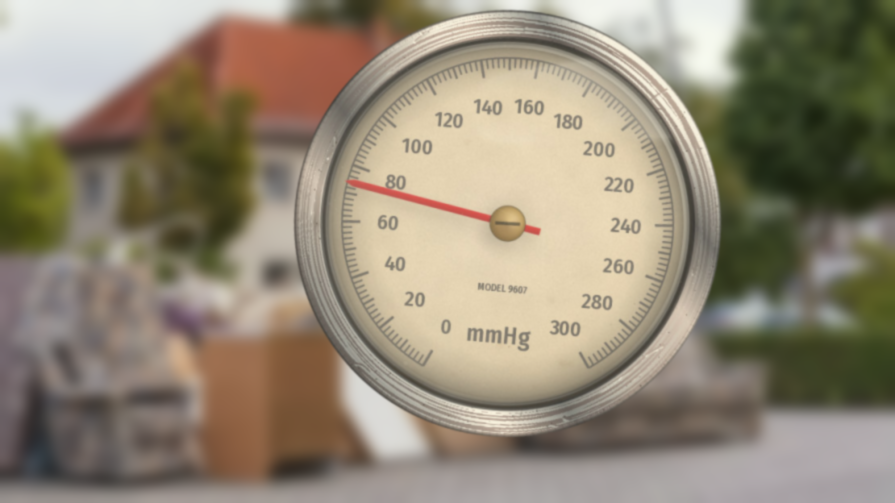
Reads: 74; mmHg
